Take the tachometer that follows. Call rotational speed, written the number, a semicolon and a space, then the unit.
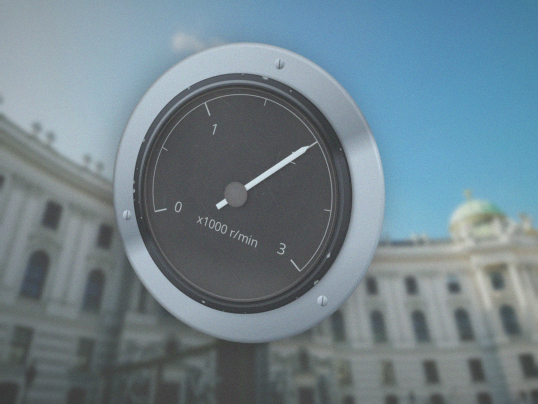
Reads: 2000; rpm
